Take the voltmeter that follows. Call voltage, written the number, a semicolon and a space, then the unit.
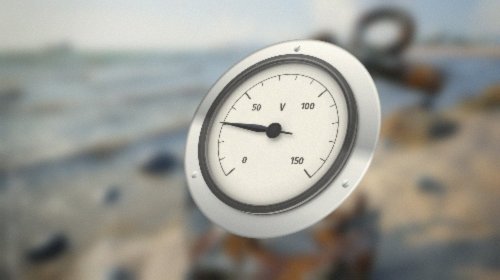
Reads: 30; V
